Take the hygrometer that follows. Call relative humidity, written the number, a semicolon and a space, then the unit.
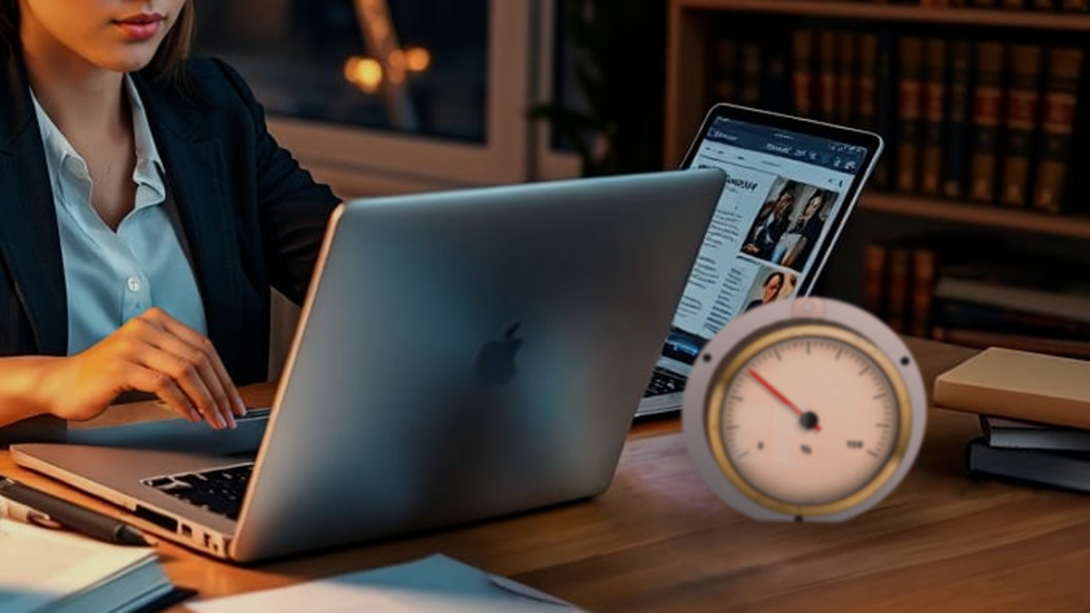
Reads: 30; %
